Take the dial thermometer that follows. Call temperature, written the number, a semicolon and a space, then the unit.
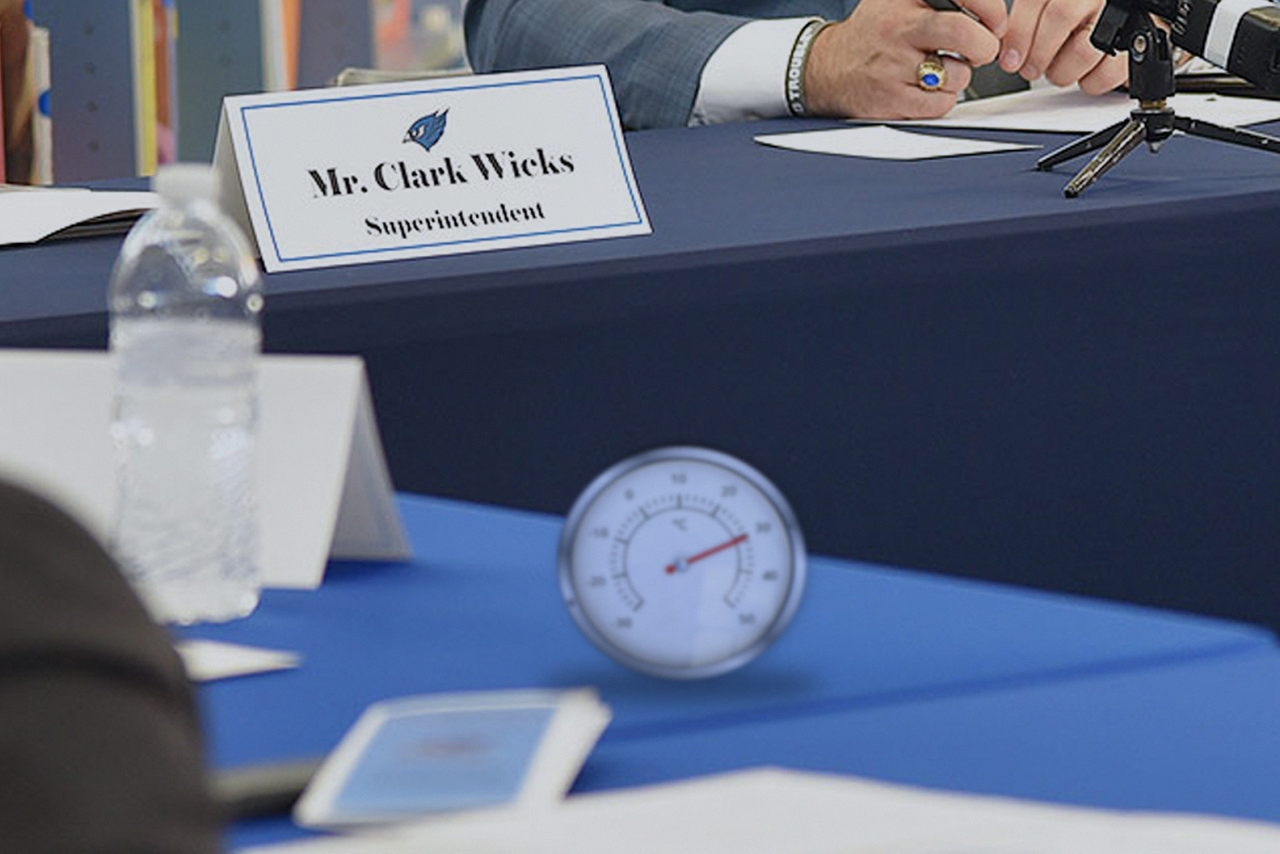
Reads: 30; °C
